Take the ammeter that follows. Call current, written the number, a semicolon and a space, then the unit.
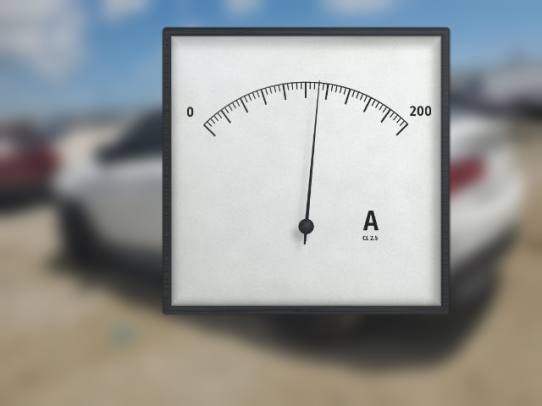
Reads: 112; A
